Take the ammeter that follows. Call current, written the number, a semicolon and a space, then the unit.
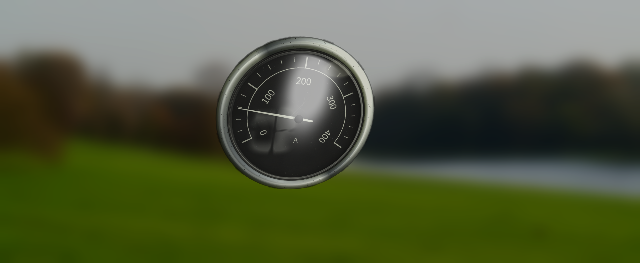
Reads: 60; A
